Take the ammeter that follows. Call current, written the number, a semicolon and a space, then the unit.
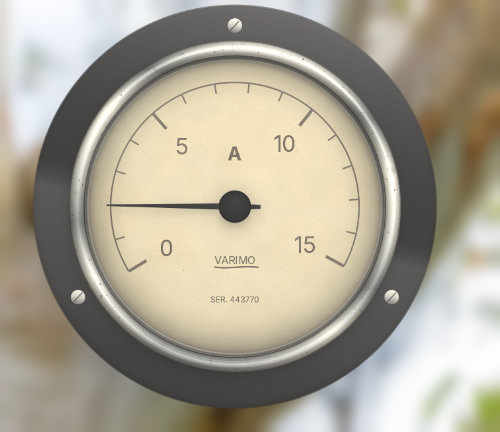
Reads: 2; A
